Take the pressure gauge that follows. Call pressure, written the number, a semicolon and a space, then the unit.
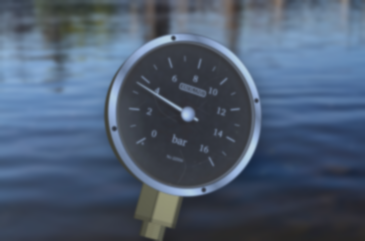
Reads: 3.5; bar
